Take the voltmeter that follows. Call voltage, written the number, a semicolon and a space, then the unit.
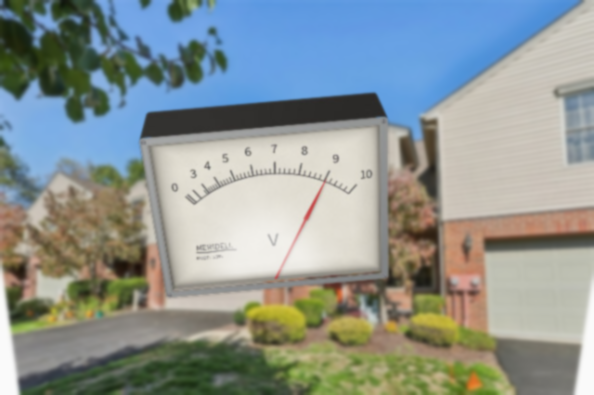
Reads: 9; V
